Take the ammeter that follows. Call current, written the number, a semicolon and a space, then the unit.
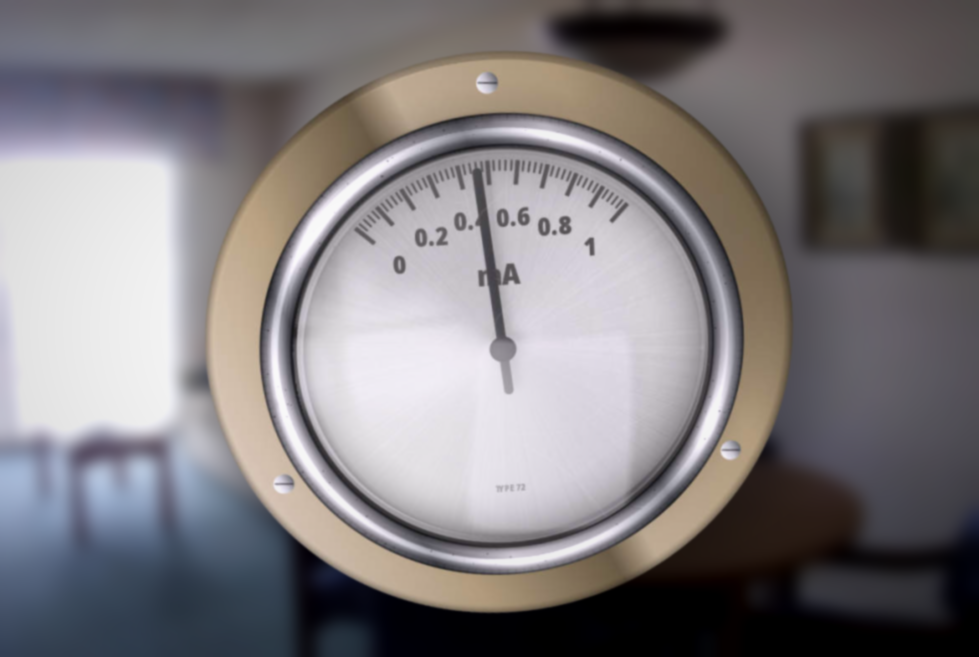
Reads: 0.46; mA
